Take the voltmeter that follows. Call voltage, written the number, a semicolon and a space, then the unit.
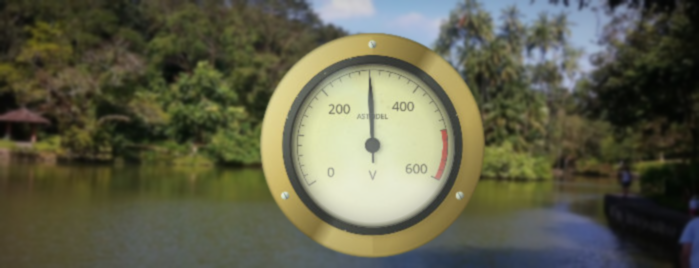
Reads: 300; V
